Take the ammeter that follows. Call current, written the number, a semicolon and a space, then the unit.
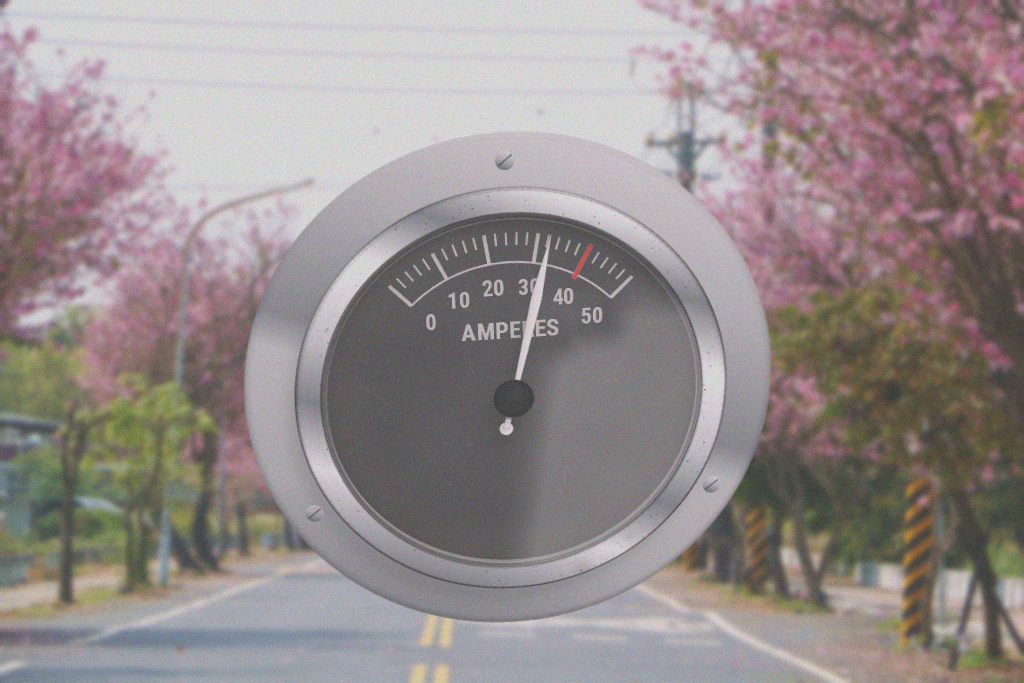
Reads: 32; A
